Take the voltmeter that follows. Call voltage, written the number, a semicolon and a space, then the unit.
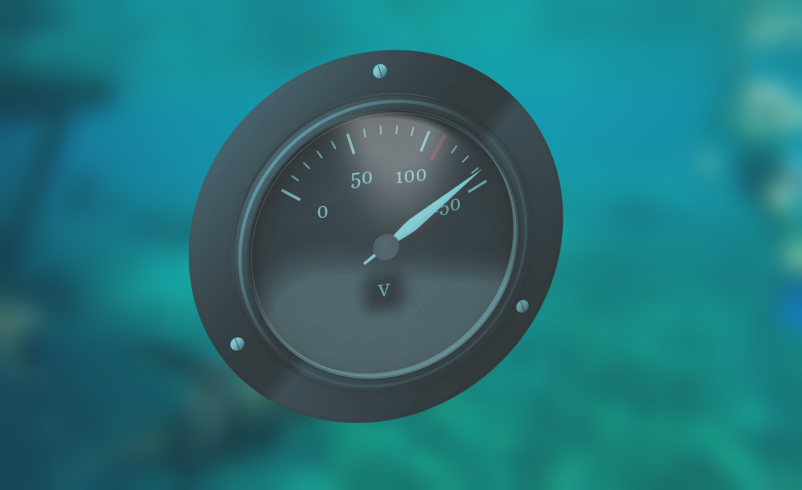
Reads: 140; V
